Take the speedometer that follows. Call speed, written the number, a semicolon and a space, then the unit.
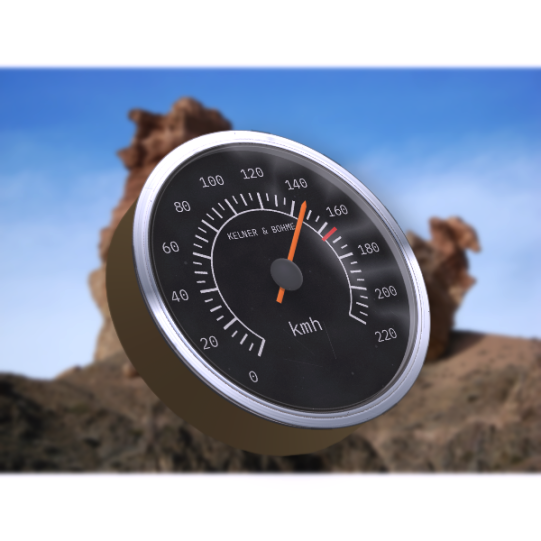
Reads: 145; km/h
